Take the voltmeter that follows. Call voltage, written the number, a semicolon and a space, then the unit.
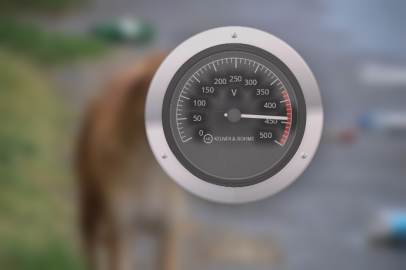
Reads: 440; V
